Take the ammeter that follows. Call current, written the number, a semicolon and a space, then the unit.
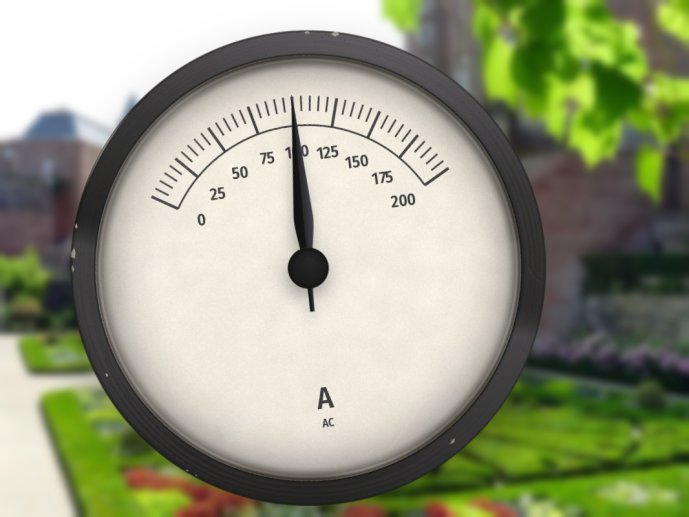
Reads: 100; A
